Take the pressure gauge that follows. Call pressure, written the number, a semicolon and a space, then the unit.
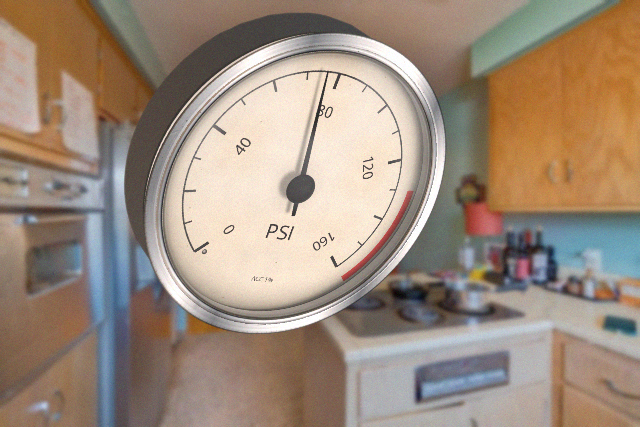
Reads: 75; psi
